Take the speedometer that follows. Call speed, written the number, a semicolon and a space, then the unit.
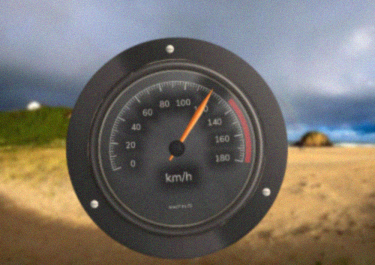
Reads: 120; km/h
